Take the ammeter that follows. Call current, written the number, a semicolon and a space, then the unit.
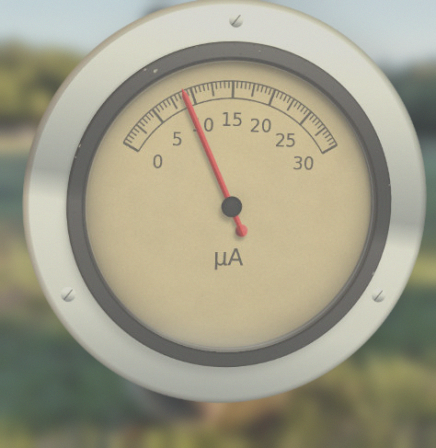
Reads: 9; µA
